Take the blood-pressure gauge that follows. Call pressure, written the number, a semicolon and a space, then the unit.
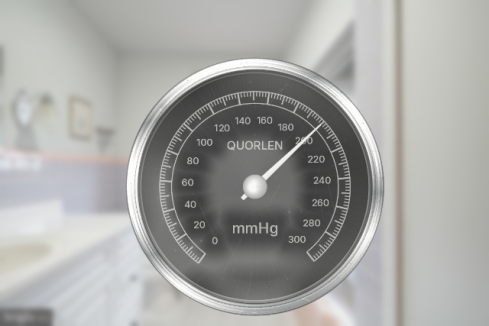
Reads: 200; mmHg
